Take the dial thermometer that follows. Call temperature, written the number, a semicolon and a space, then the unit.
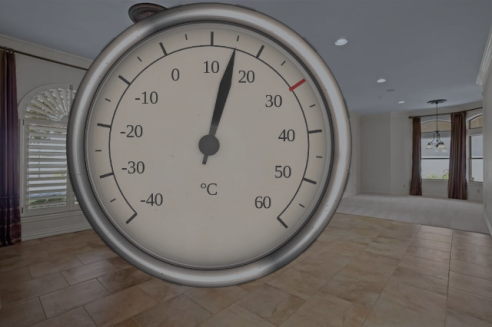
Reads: 15; °C
